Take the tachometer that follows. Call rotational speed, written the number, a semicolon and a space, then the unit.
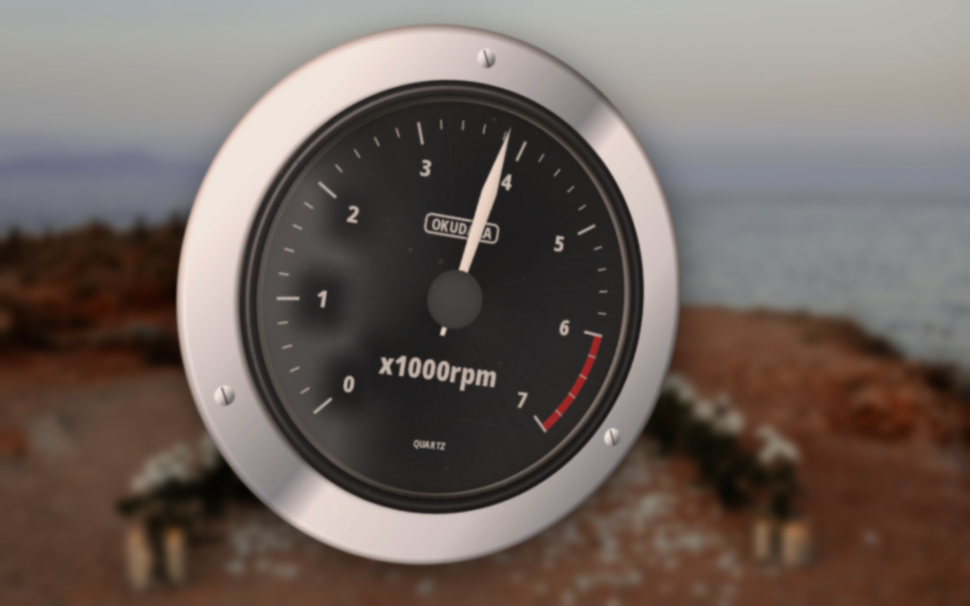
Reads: 3800; rpm
